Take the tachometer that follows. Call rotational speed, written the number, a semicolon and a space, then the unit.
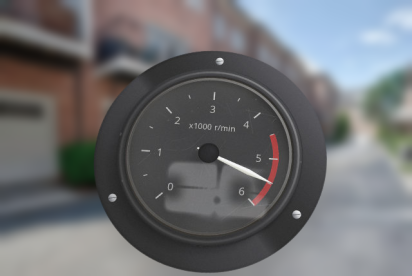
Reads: 5500; rpm
